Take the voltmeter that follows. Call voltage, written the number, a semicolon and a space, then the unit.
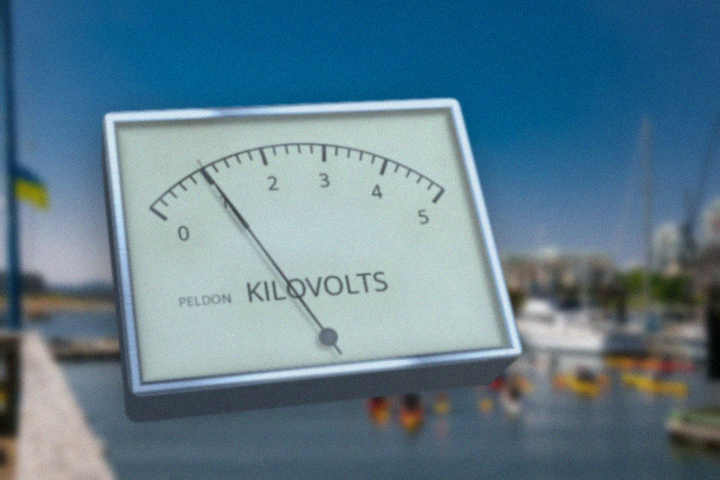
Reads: 1; kV
